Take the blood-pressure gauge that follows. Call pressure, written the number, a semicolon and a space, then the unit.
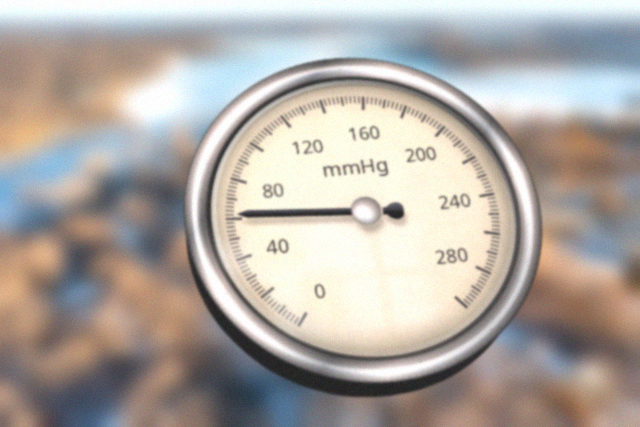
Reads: 60; mmHg
